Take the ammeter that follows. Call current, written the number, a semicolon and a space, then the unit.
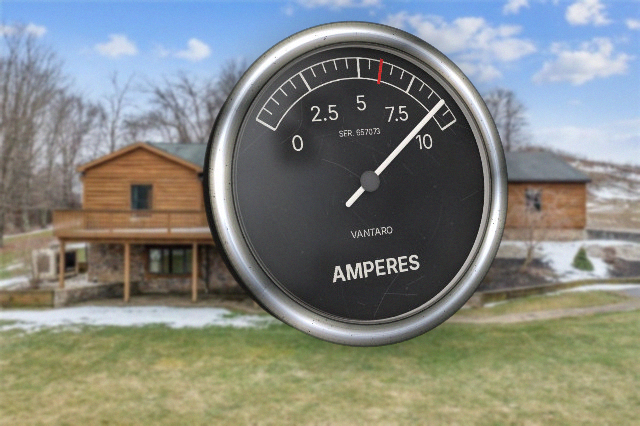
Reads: 9; A
